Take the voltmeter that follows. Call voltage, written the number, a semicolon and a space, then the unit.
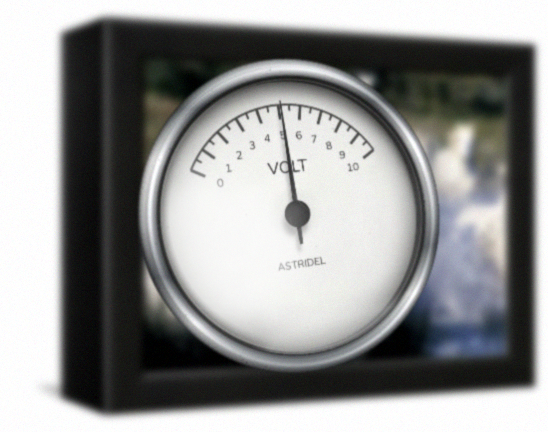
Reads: 5; V
